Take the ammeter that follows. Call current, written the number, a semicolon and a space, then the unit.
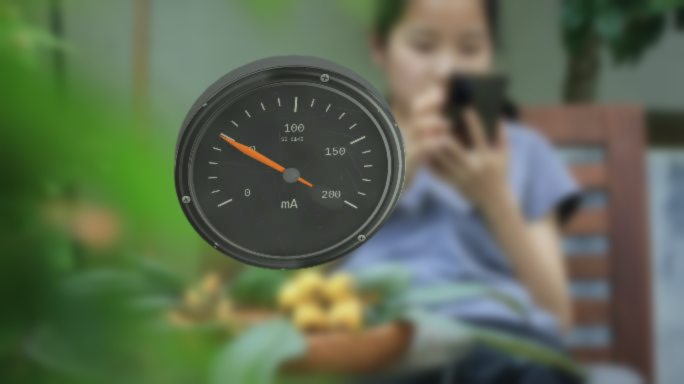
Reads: 50; mA
